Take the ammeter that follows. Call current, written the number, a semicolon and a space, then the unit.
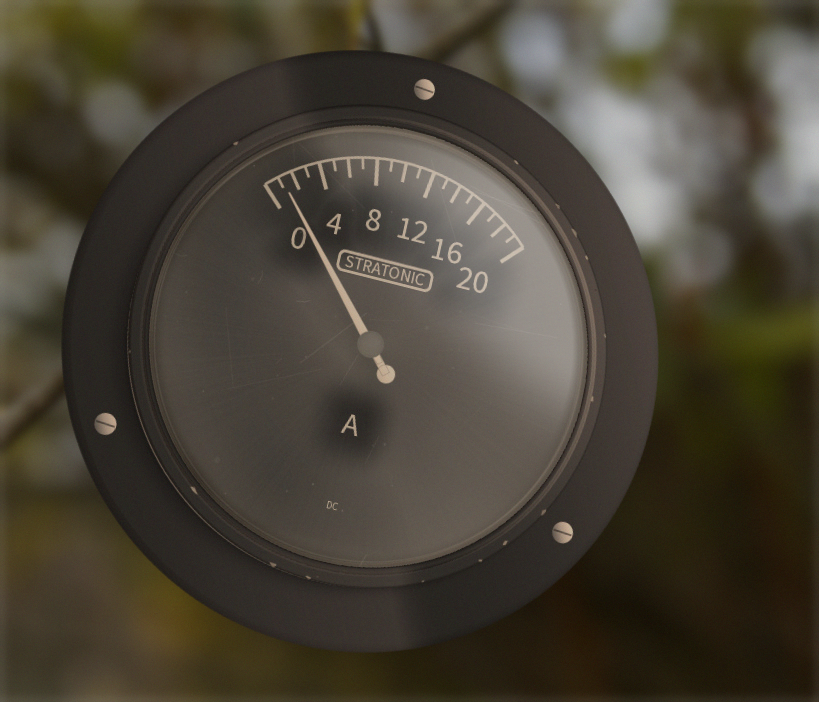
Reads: 1; A
